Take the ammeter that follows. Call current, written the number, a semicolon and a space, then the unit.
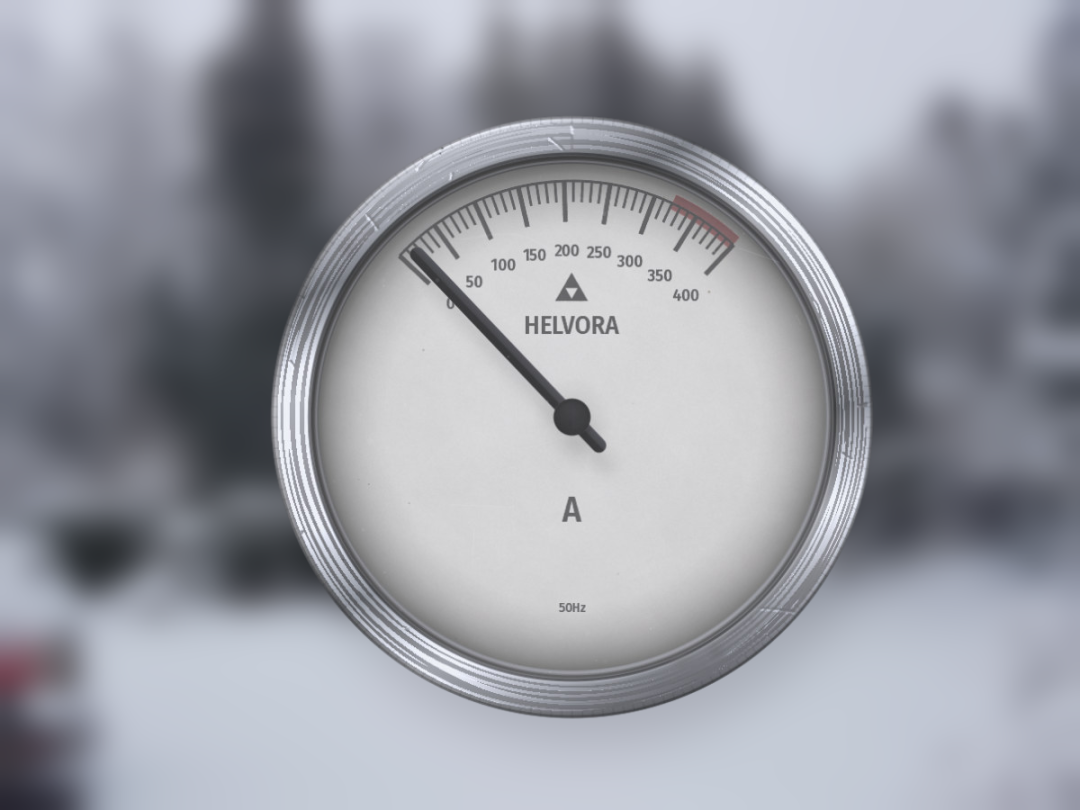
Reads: 15; A
